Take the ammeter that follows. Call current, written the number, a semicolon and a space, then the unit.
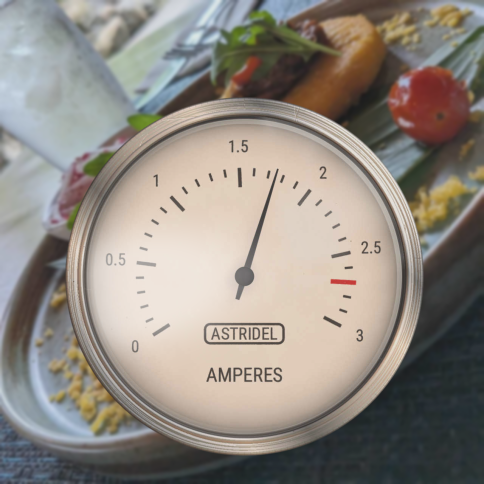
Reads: 1.75; A
